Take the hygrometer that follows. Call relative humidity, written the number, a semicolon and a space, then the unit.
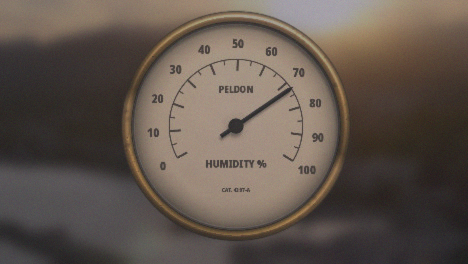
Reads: 72.5; %
